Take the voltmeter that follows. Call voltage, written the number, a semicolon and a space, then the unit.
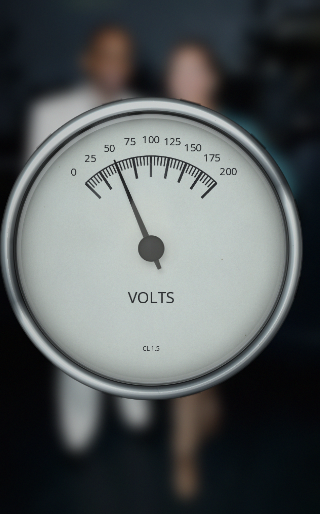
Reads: 50; V
